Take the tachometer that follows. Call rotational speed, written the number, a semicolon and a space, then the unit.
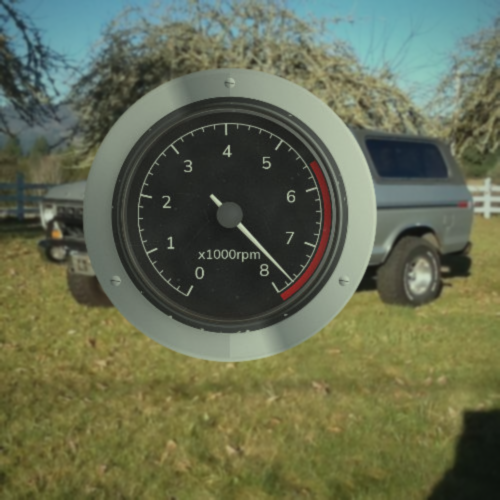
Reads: 7700; rpm
